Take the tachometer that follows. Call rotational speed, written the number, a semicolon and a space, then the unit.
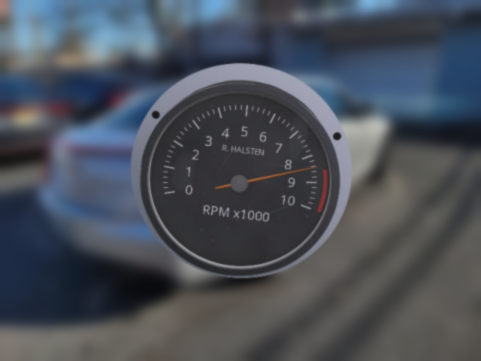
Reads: 8400; rpm
